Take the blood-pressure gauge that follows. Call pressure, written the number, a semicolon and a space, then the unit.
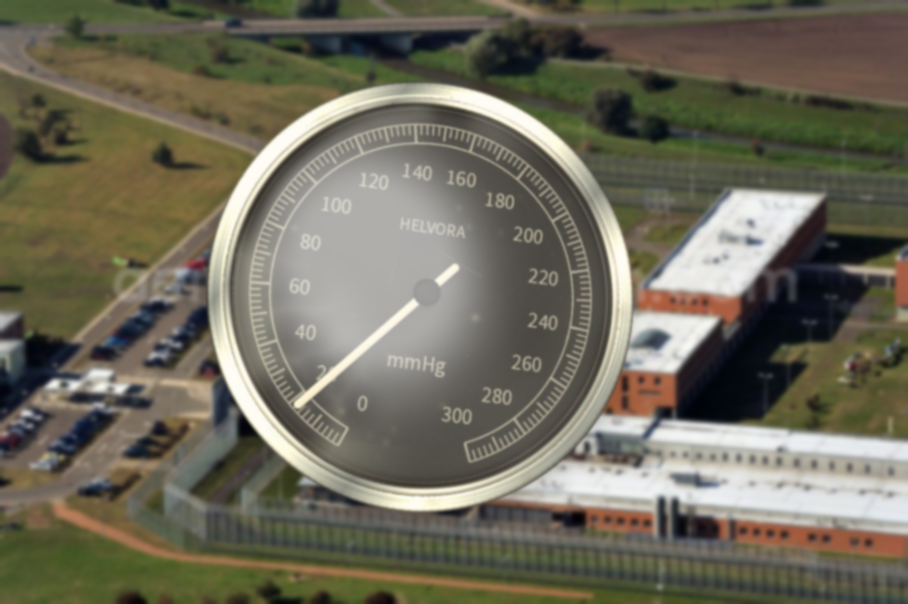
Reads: 18; mmHg
